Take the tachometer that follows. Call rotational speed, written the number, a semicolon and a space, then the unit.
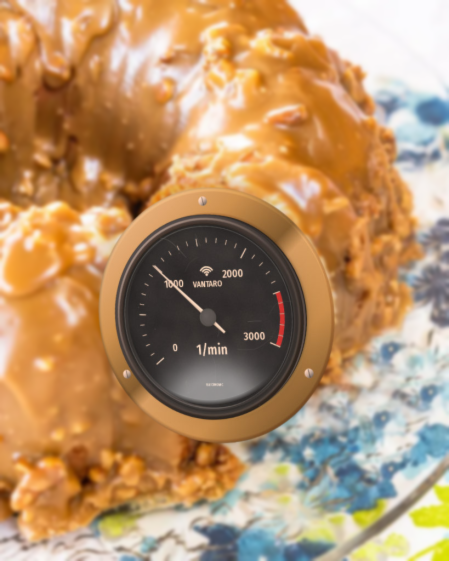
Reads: 1000; rpm
